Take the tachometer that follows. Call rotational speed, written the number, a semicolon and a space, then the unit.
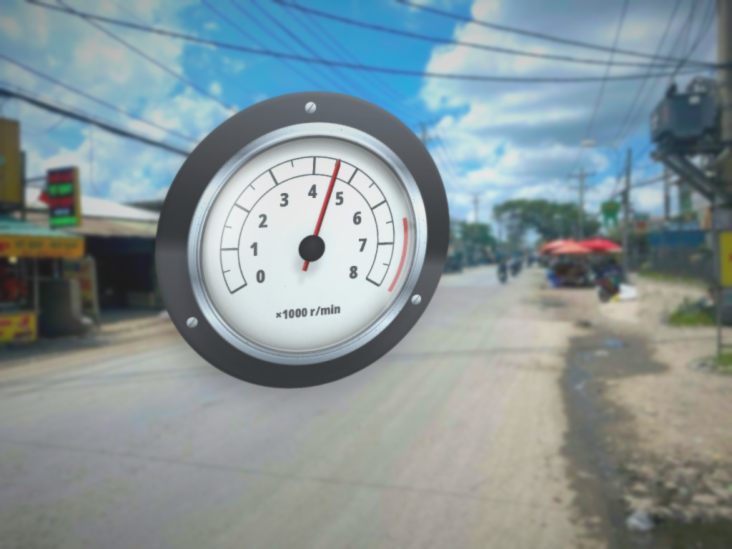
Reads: 4500; rpm
